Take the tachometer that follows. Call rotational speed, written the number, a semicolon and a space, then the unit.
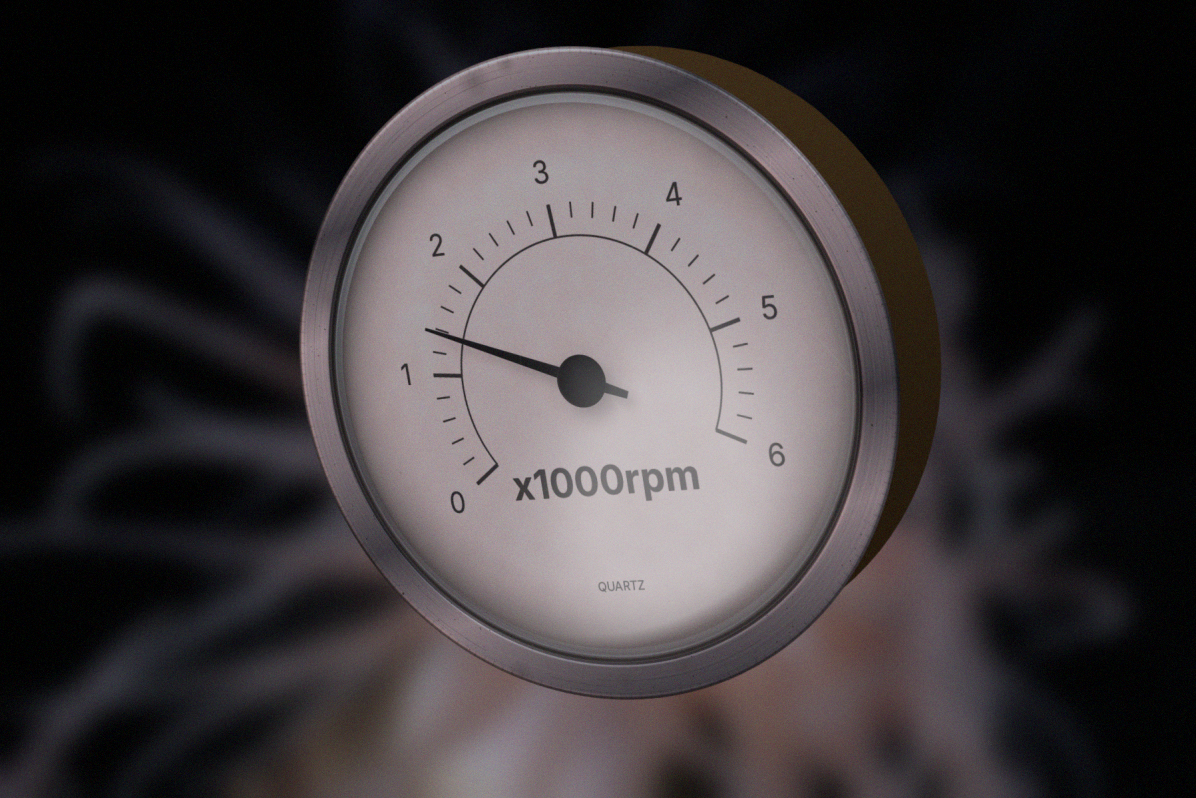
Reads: 1400; rpm
